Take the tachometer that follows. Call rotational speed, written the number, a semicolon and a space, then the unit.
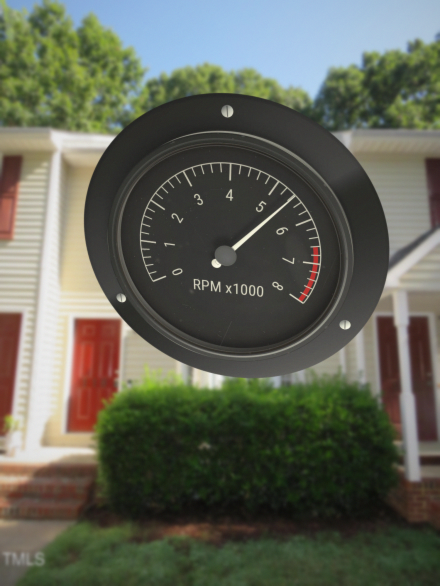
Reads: 5400; rpm
